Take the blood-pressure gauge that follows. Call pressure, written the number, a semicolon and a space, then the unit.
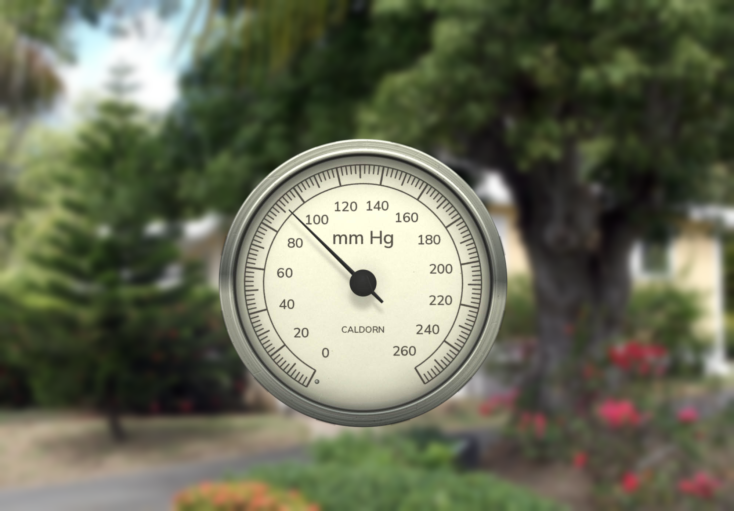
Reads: 92; mmHg
